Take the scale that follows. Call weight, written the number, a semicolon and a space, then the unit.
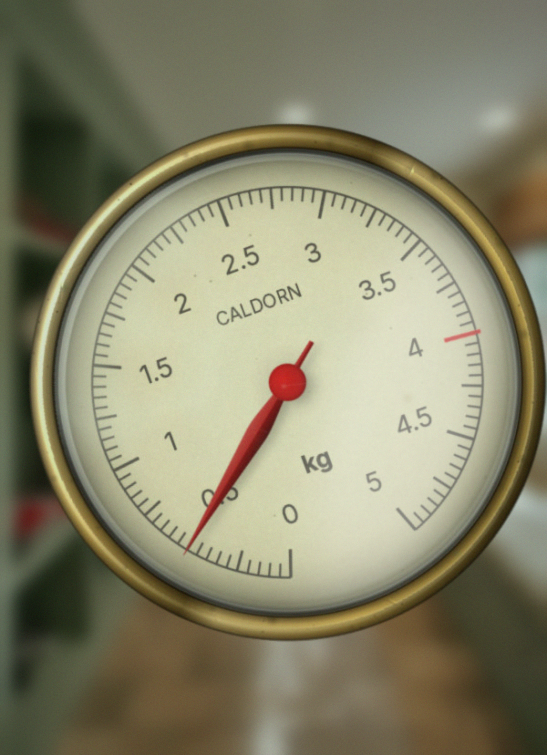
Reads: 0.5; kg
